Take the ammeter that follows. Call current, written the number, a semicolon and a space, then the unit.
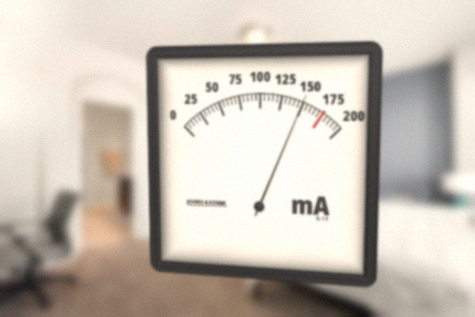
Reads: 150; mA
